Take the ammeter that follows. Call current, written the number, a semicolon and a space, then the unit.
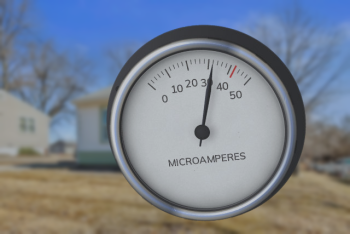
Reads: 32; µA
